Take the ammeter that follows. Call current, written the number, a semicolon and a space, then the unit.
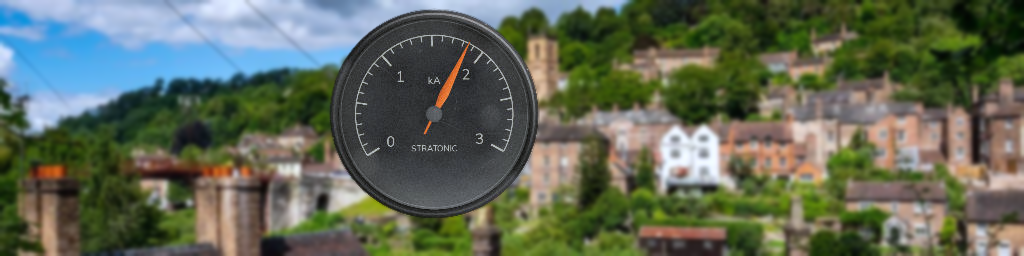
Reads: 1.85; kA
